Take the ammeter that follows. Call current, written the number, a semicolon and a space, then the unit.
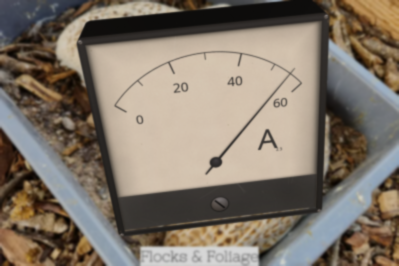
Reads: 55; A
